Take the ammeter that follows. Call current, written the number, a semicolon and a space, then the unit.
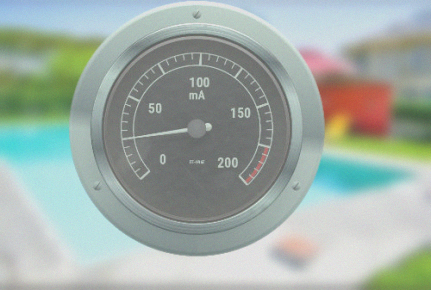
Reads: 25; mA
